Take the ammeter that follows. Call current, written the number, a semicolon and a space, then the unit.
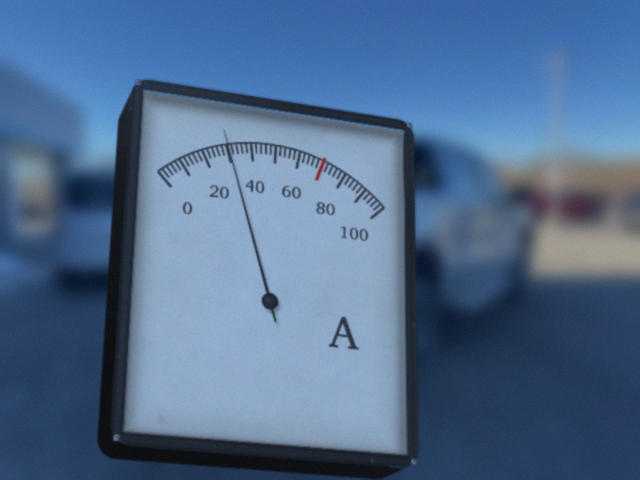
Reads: 30; A
